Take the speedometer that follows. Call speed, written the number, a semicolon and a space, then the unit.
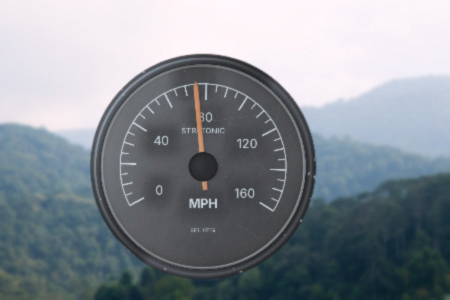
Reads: 75; mph
